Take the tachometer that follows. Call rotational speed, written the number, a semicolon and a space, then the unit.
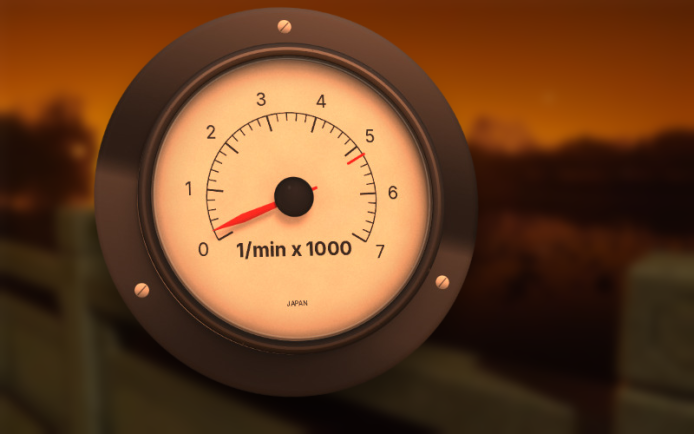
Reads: 200; rpm
